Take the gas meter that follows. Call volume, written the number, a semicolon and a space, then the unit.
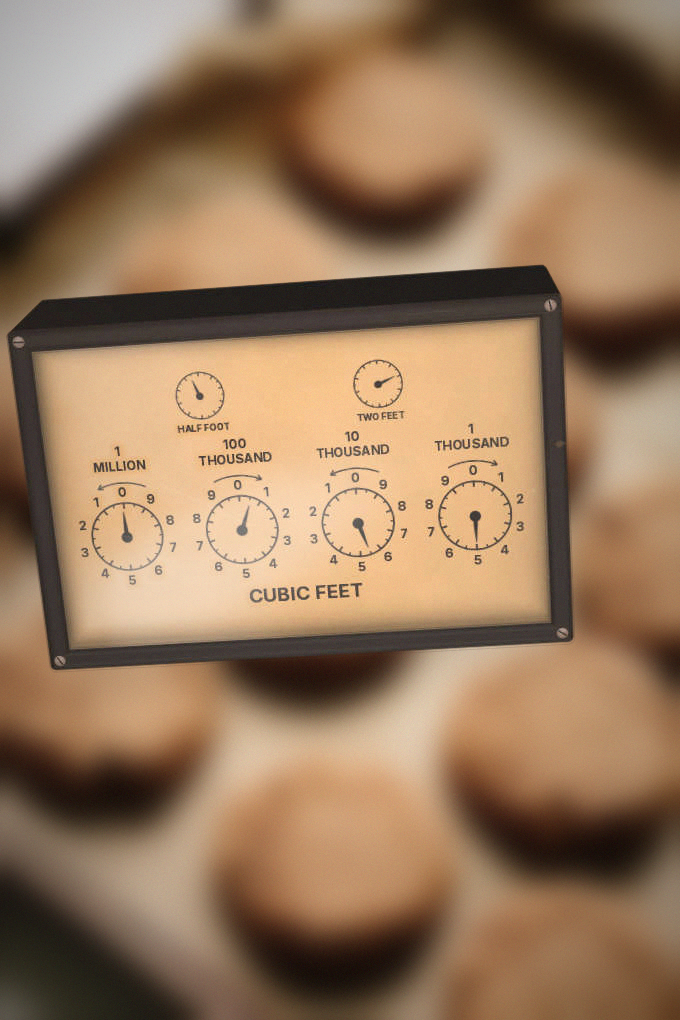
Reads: 5500; ft³
